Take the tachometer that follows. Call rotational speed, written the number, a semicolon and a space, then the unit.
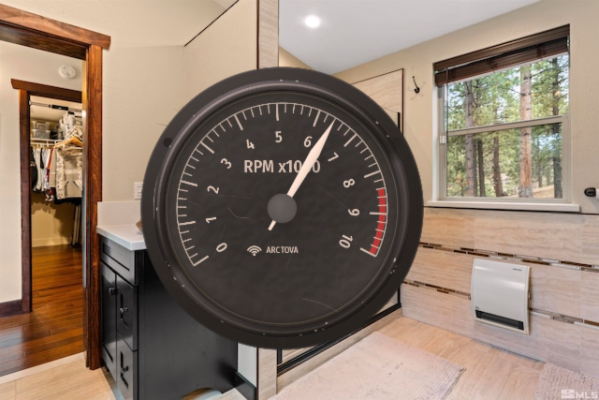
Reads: 6400; rpm
